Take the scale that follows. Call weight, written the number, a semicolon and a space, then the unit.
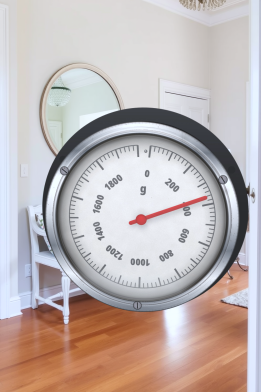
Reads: 360; g
